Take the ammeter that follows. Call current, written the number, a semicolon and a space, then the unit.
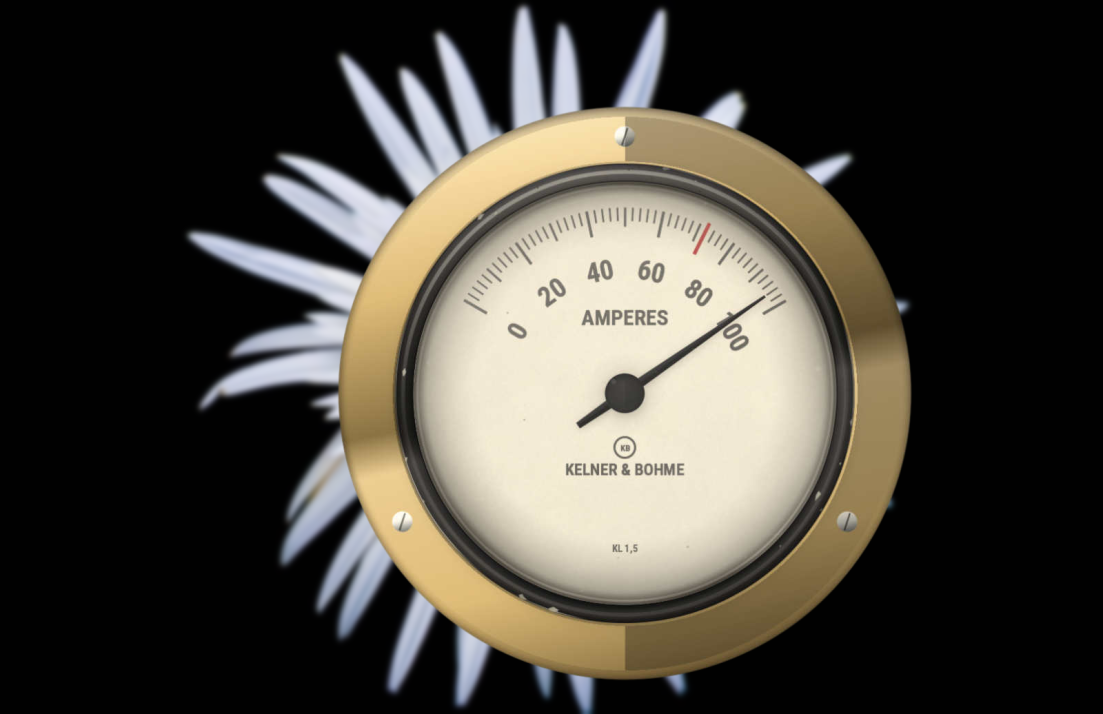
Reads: 96; A
